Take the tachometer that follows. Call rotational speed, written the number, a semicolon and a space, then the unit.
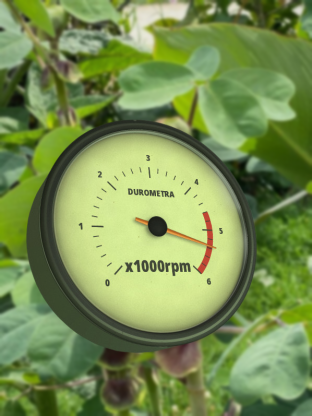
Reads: 5400; rpm
